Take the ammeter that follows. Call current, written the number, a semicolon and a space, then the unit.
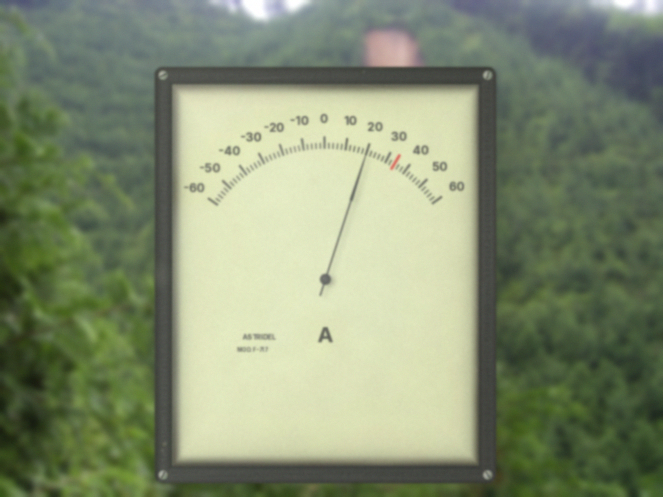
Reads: 20; A
